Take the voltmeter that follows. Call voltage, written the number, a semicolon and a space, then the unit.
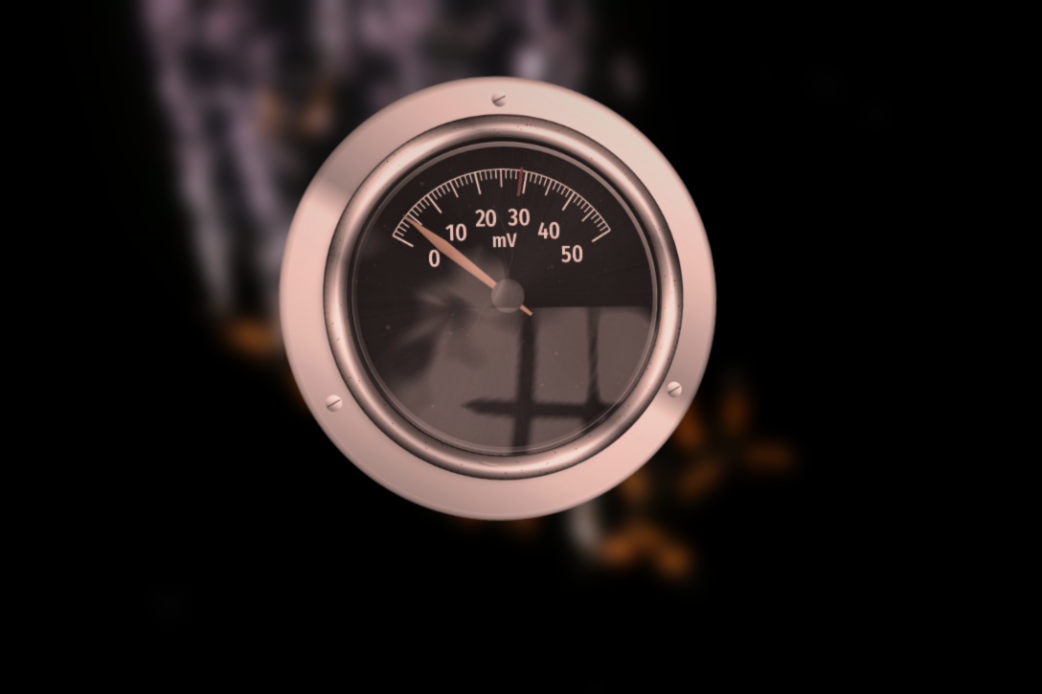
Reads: 4; mV
